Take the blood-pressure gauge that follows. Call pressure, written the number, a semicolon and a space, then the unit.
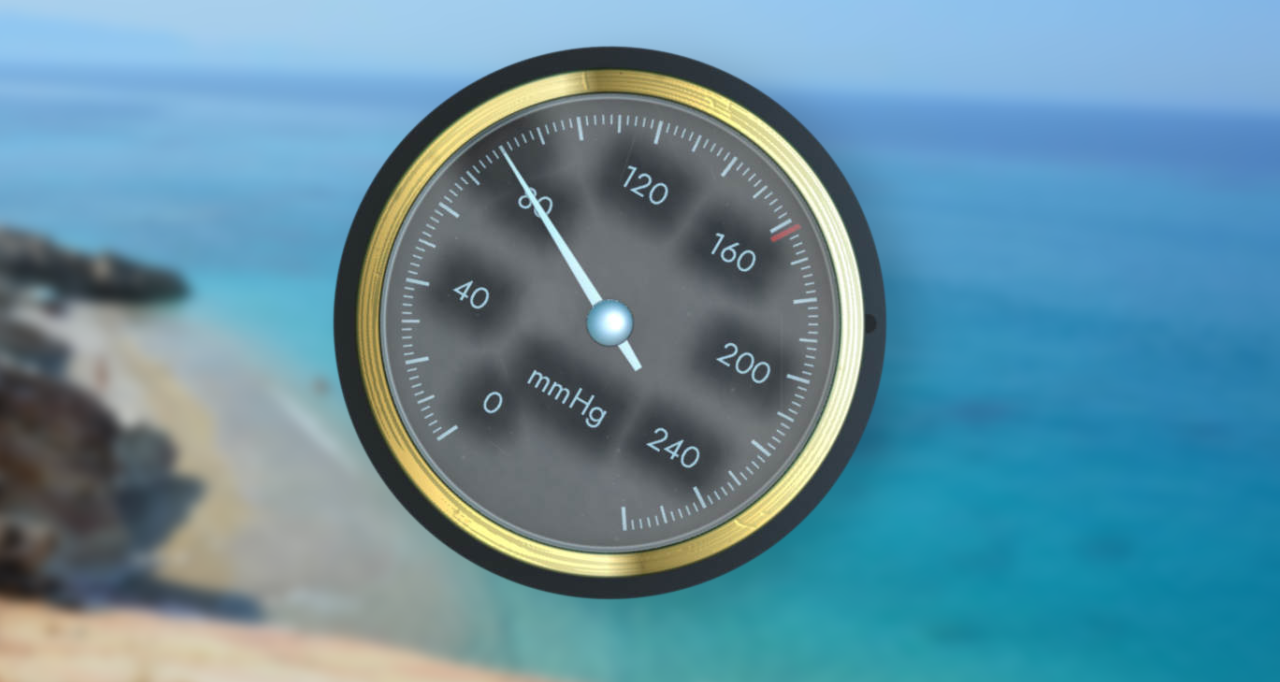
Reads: 80; mmHg
